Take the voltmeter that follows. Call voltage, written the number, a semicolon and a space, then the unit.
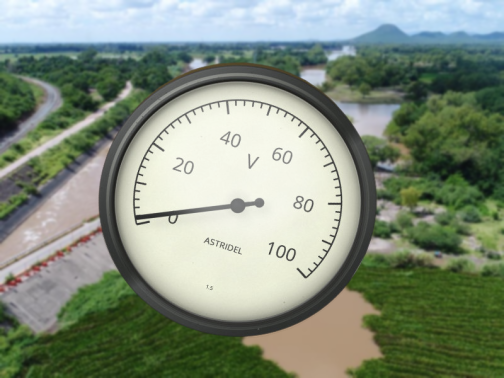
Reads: 2; V
